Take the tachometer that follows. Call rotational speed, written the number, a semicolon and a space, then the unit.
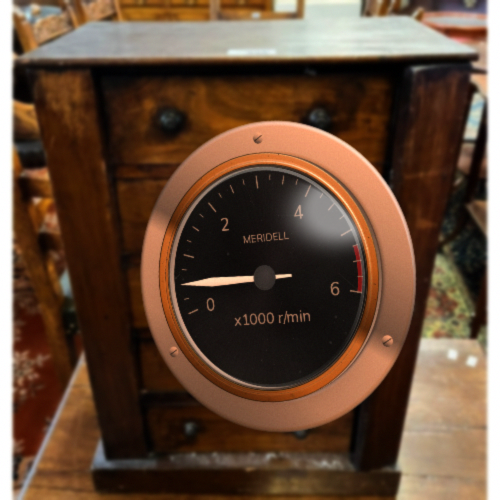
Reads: 500; rpm
